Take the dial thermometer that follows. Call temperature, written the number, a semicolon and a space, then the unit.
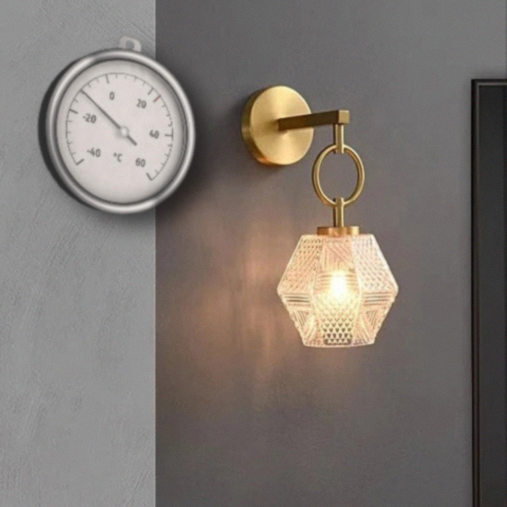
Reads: -12; °C
